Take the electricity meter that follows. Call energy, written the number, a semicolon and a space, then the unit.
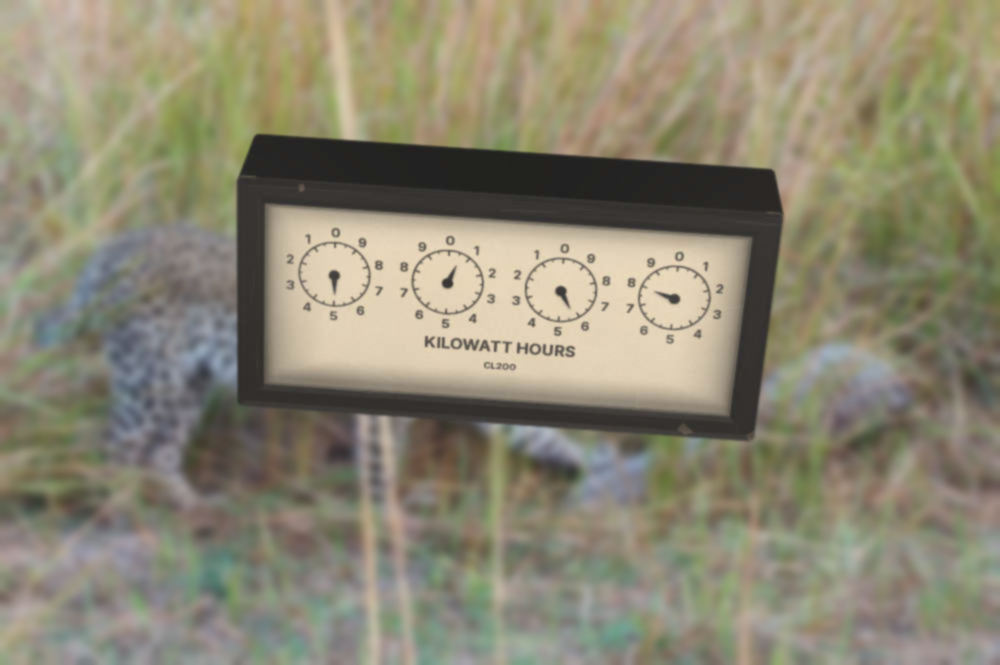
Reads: 5058; kWh
